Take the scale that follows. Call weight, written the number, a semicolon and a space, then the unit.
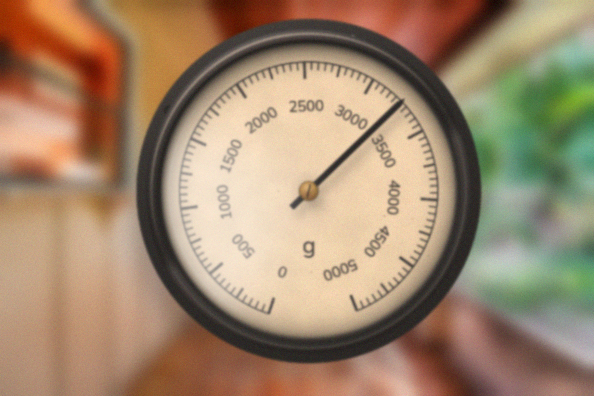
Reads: 3250; g
